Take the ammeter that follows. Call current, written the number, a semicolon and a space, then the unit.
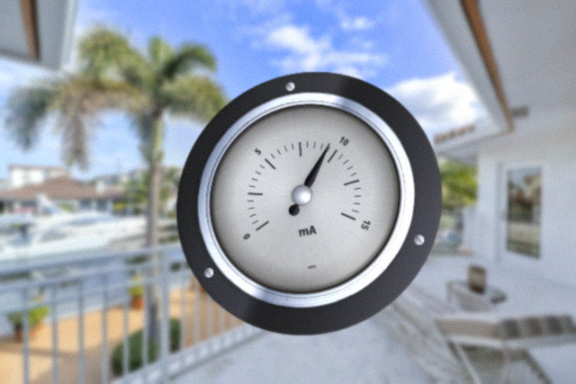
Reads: 9.5; mA
